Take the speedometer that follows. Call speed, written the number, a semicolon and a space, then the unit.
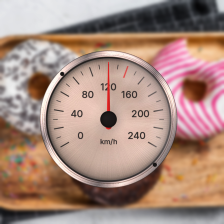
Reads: 120; km/h
